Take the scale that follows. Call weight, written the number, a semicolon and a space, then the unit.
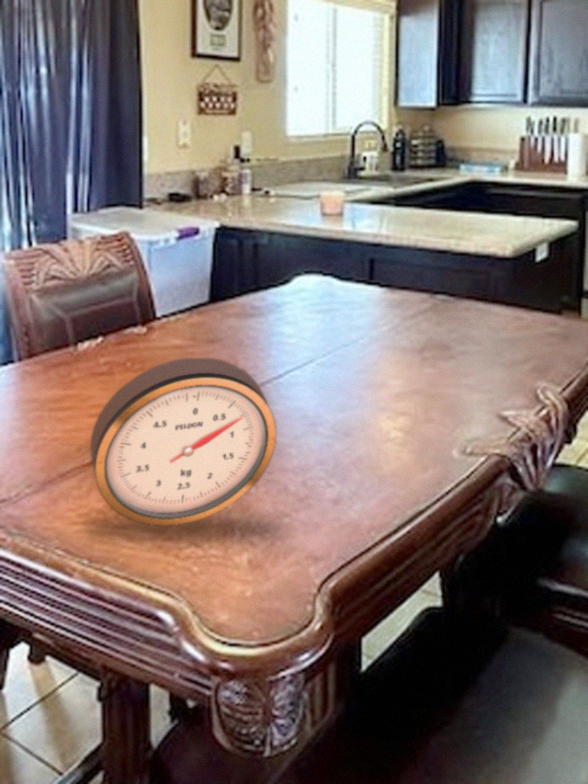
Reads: 0.75; kg
